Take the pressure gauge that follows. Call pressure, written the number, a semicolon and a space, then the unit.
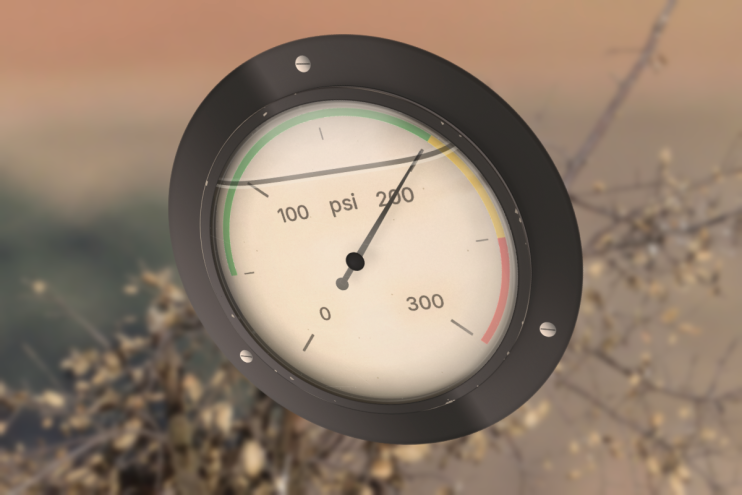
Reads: 200; psi
